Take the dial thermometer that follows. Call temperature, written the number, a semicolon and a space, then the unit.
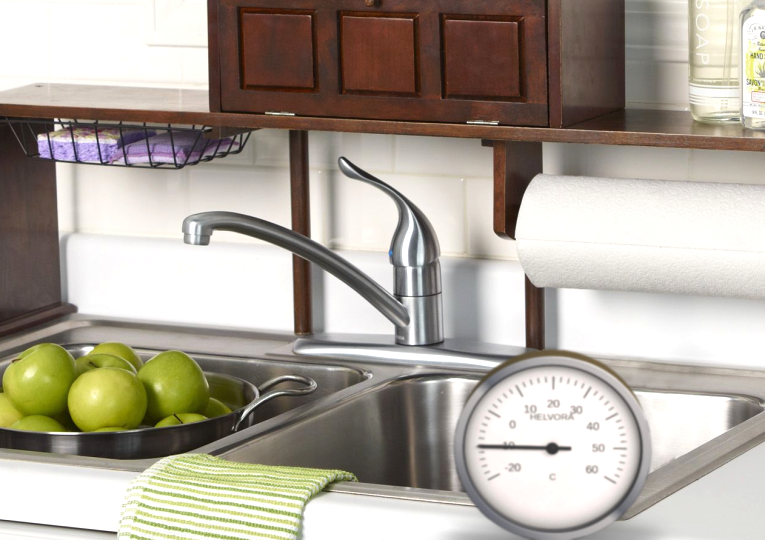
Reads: -10; °C
